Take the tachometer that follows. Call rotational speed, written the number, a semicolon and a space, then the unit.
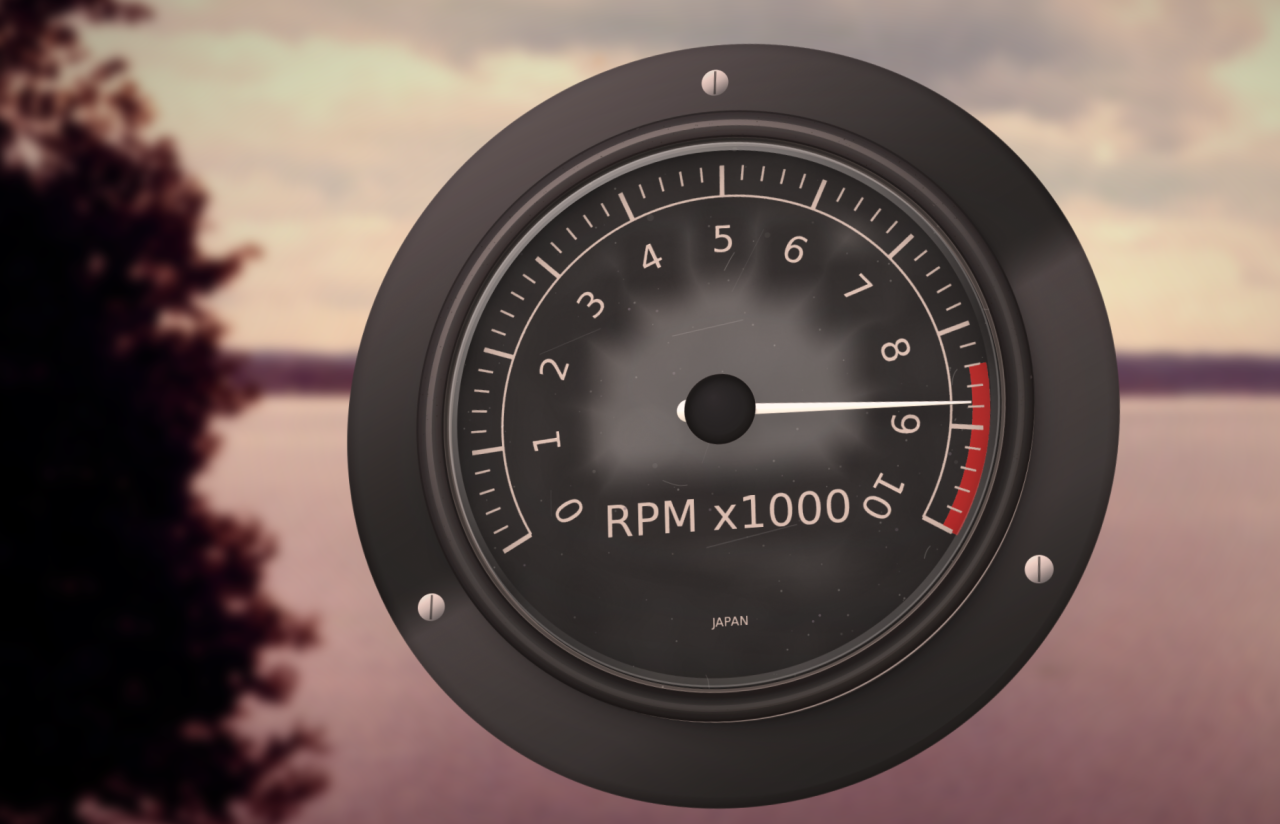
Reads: 8800; rpm
